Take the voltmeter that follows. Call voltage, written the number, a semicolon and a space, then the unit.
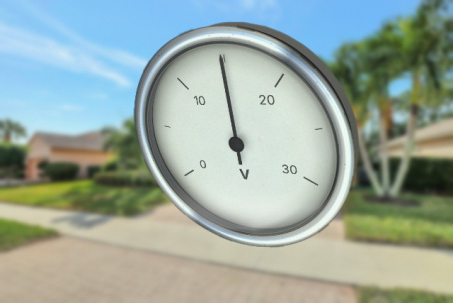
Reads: 15; V
